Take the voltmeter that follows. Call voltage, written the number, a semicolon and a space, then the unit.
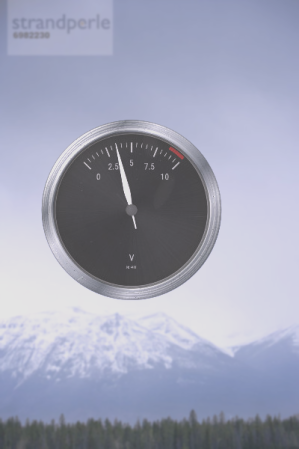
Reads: 3.5; V
